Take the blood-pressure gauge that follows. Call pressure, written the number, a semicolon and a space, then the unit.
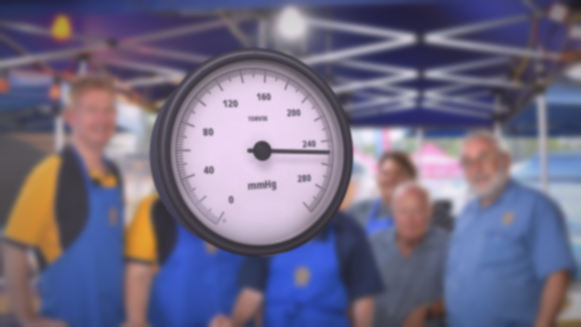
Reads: 250; mmHg
